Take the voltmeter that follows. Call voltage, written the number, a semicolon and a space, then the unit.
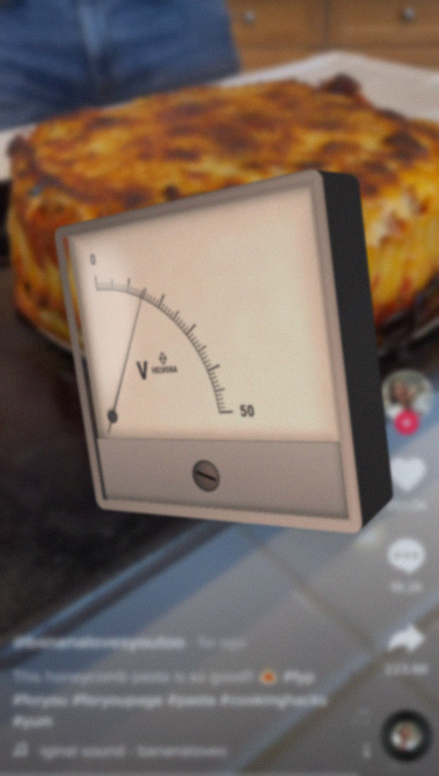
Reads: 15; V
